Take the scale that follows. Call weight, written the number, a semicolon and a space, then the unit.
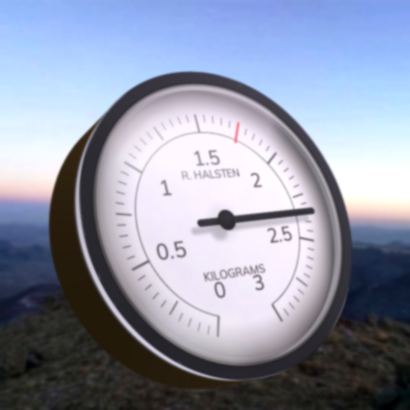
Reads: 2.35; kg
